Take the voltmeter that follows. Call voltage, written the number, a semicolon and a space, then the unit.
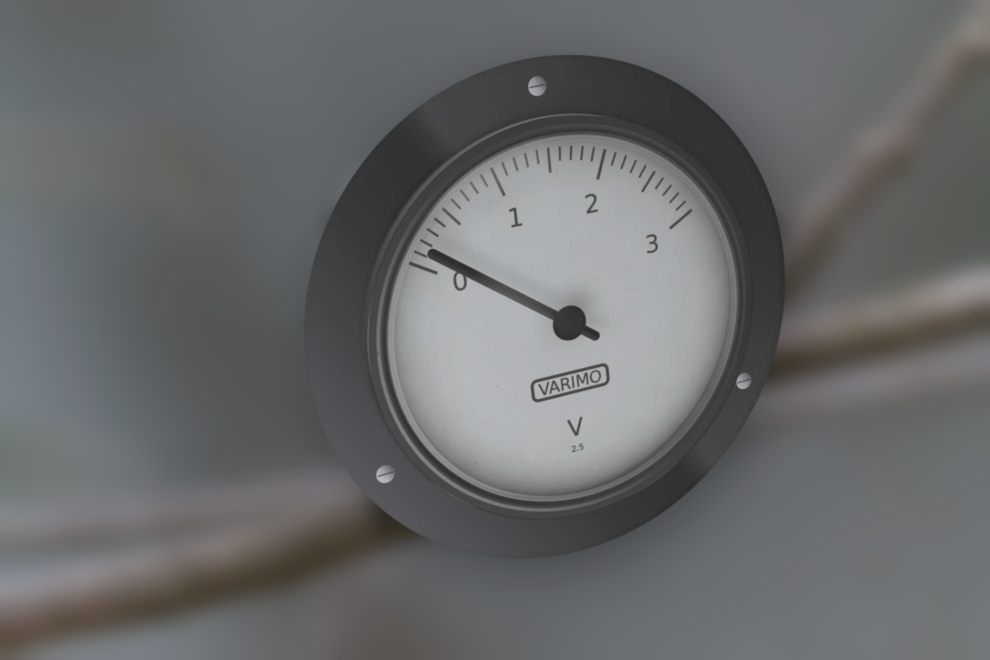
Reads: 0.15; V
